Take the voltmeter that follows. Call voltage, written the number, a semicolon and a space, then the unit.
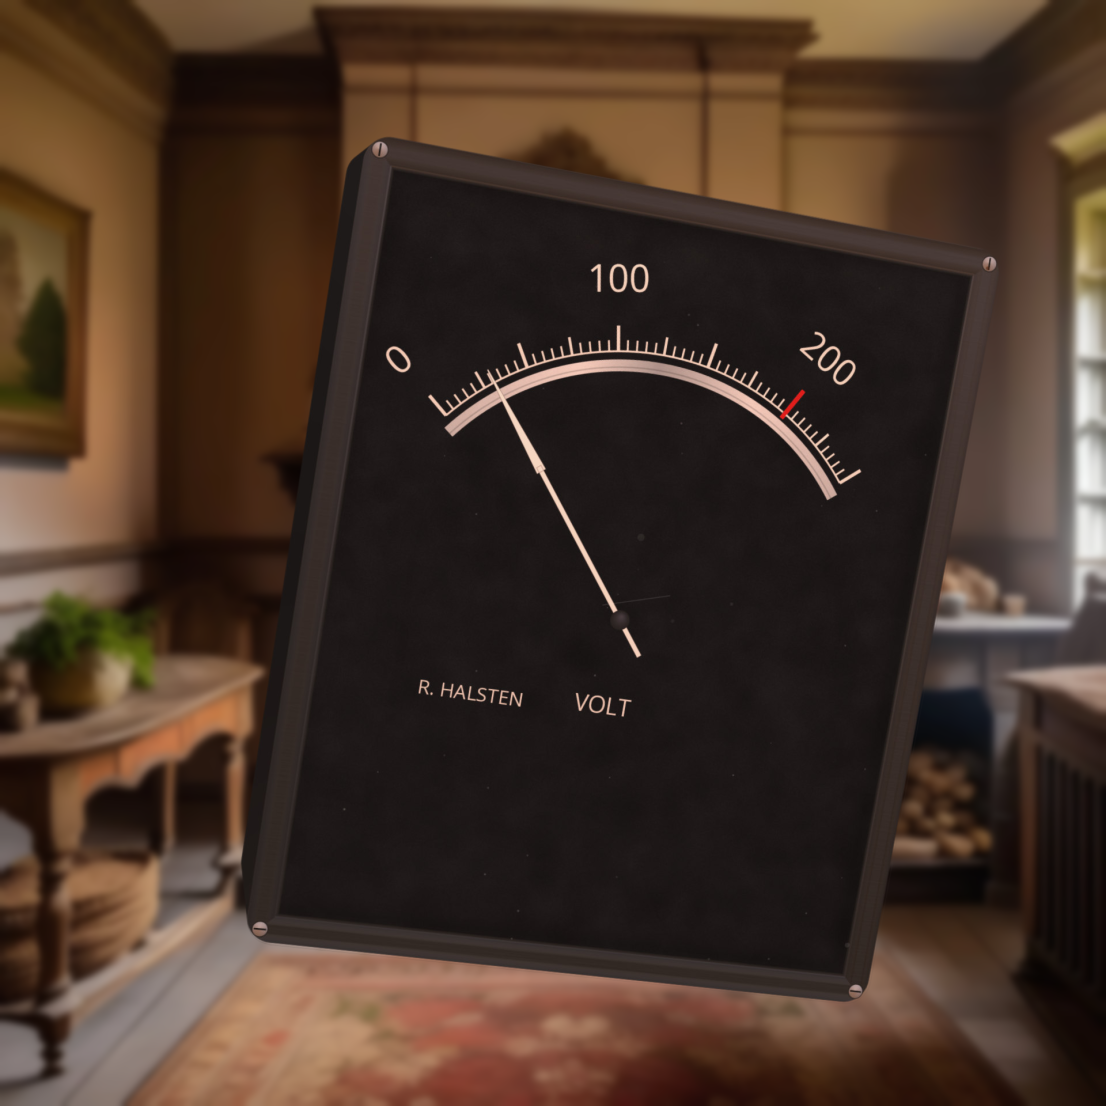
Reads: 30; V
